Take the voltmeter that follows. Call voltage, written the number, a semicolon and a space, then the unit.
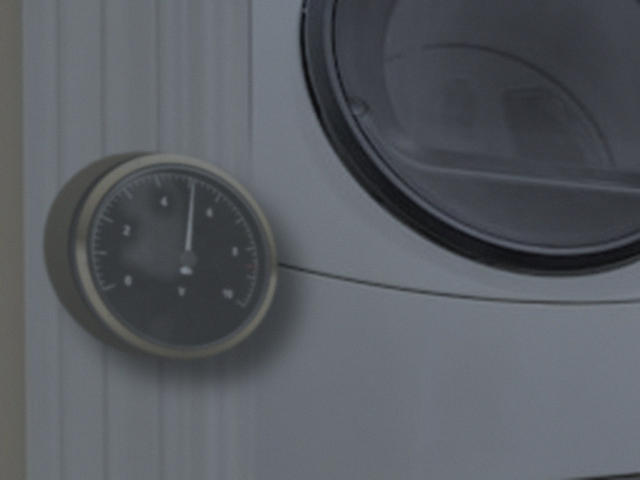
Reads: 5; V
